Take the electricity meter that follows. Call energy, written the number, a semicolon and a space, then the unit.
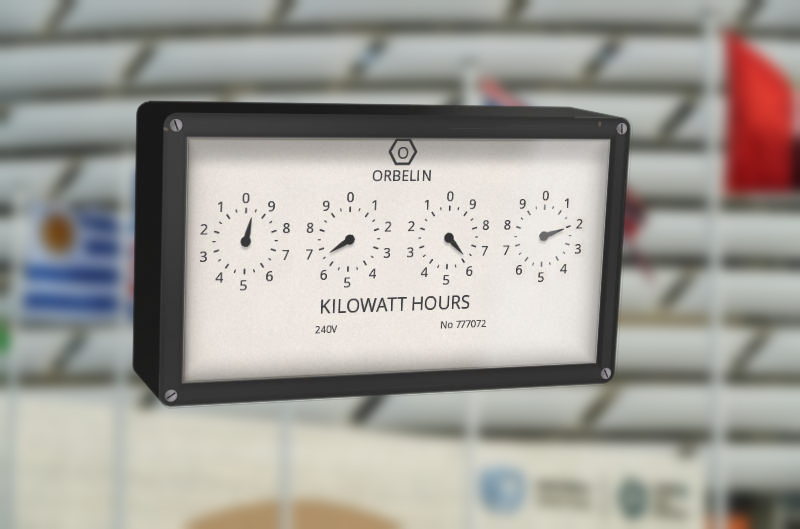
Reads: 9662; kWh
